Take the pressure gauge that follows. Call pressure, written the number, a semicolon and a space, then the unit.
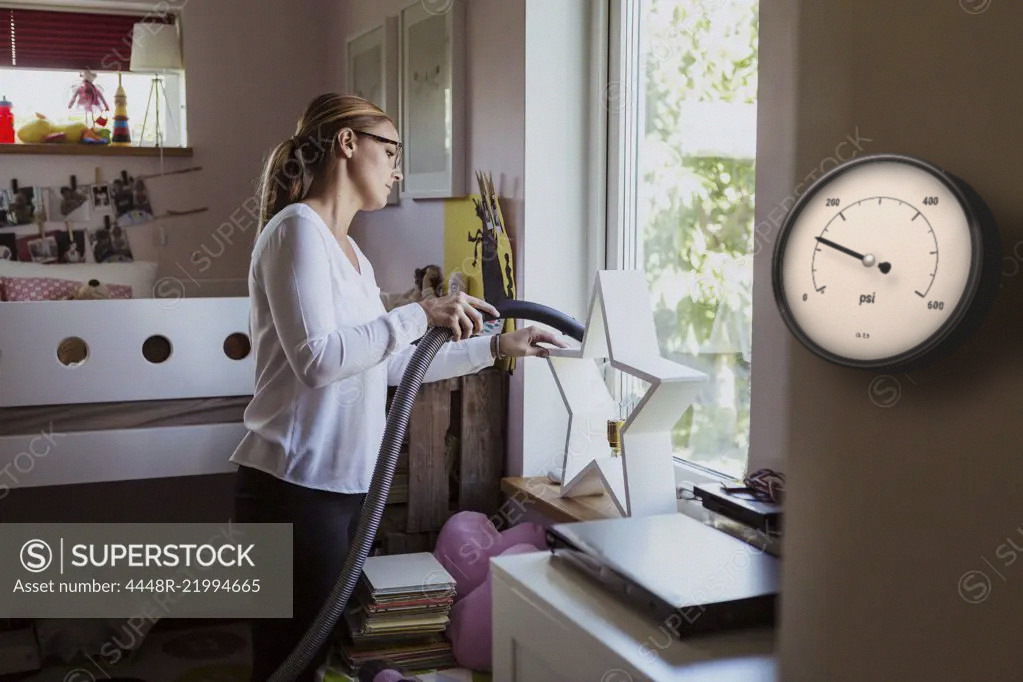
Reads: 125; psi
